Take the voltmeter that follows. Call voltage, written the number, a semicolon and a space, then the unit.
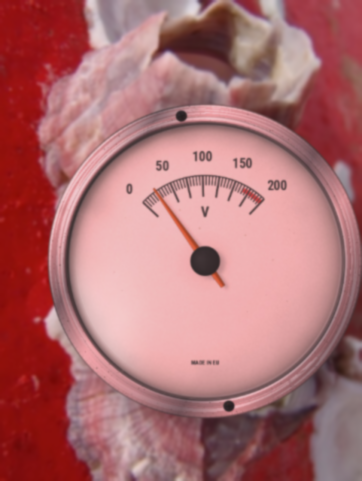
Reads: 25; V
